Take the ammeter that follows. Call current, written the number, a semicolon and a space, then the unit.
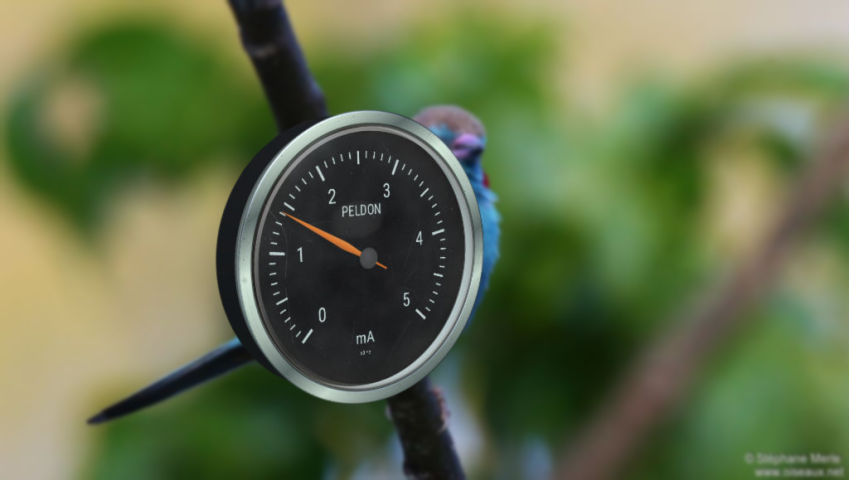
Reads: 1.4; mA
